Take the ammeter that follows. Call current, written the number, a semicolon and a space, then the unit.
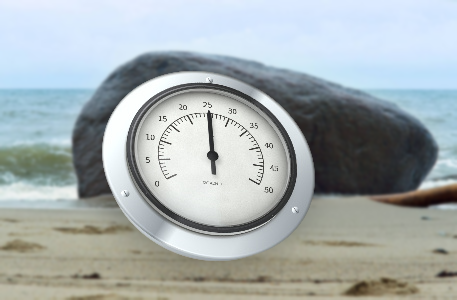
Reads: 25; A
